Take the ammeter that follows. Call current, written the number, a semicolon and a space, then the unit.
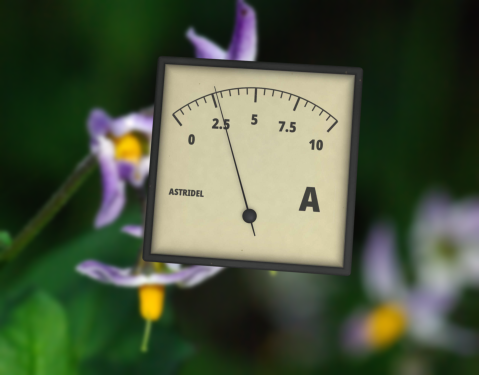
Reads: 2.75; A
